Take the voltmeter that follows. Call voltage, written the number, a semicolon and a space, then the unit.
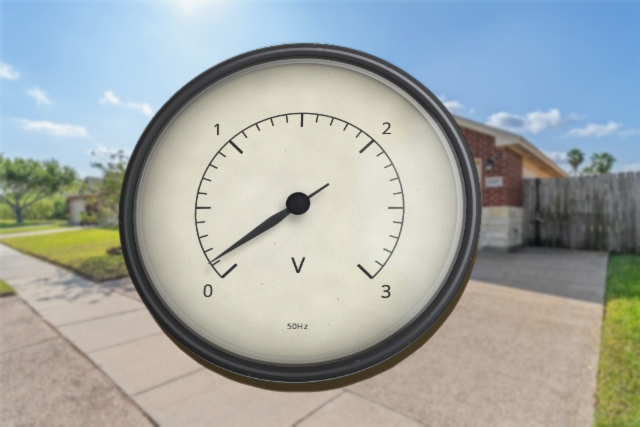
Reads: 0.1; V
